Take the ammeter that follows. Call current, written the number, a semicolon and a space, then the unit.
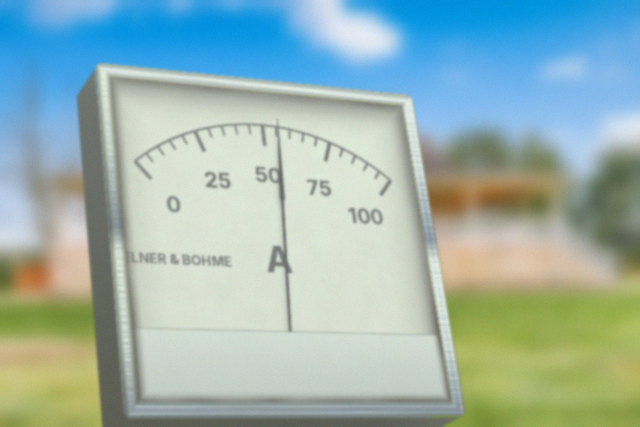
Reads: 55; A
